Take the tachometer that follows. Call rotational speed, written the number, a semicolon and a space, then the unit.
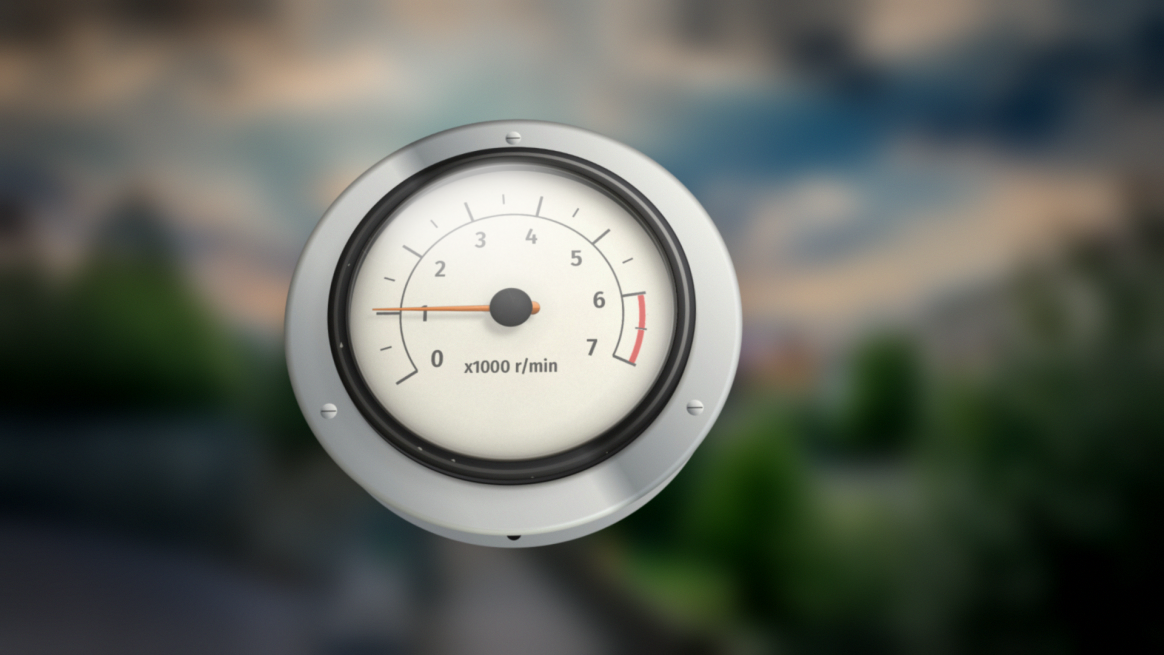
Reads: 1000; rpm
